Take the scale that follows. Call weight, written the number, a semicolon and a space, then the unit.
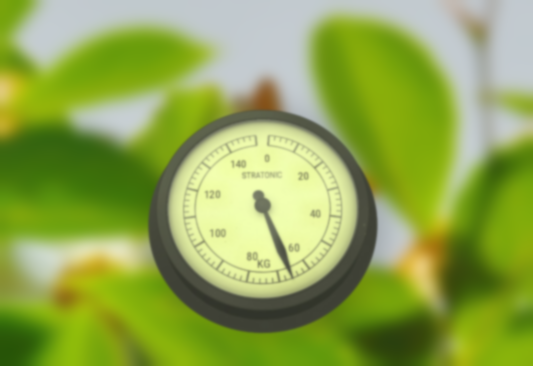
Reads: 66; kg
